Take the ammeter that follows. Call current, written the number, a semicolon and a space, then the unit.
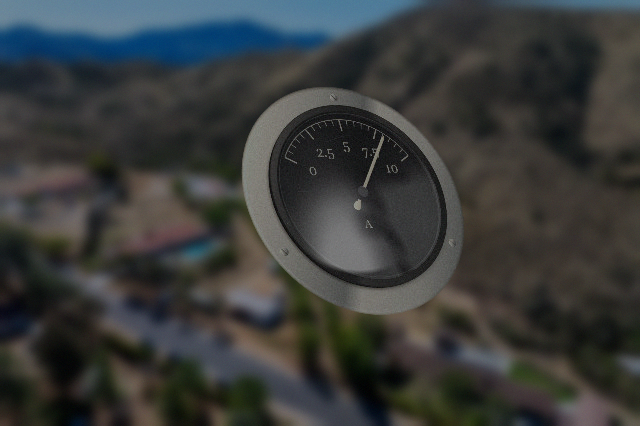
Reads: 8; A
